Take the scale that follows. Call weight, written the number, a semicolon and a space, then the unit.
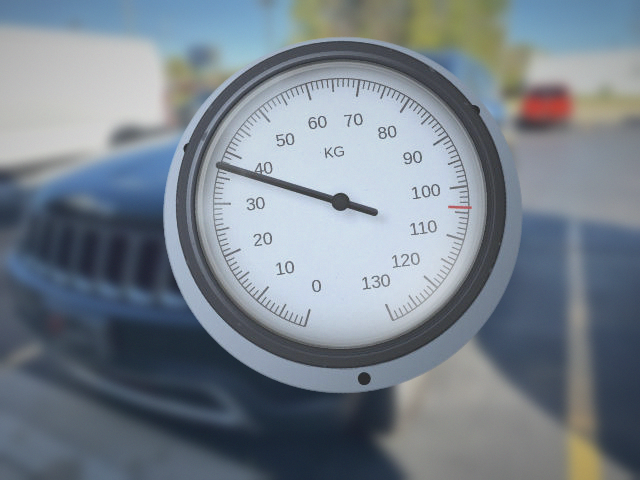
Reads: 37; kg
